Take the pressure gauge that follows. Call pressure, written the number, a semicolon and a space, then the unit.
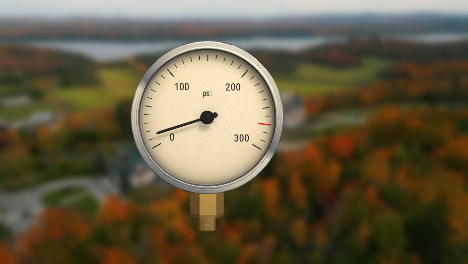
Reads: 15; psi
